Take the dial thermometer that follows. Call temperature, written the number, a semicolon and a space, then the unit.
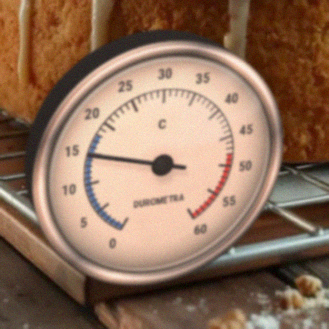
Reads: 15; °C
